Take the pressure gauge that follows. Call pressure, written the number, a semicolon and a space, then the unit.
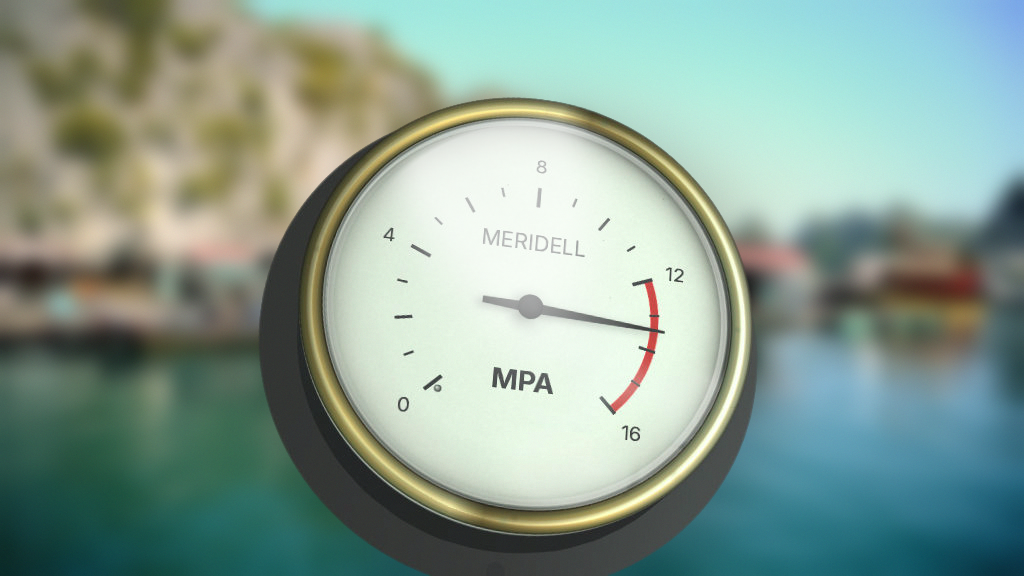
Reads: 13.5; MPa
